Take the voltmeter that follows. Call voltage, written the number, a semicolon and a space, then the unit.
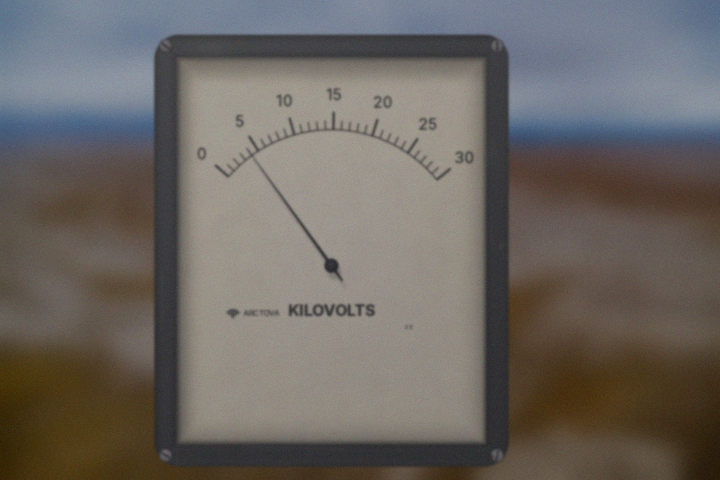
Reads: 4; kV
